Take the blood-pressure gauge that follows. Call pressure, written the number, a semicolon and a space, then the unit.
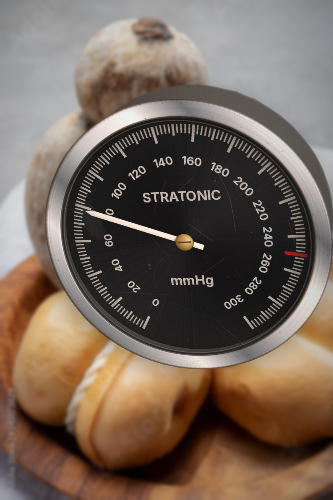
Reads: 80; mmHg
